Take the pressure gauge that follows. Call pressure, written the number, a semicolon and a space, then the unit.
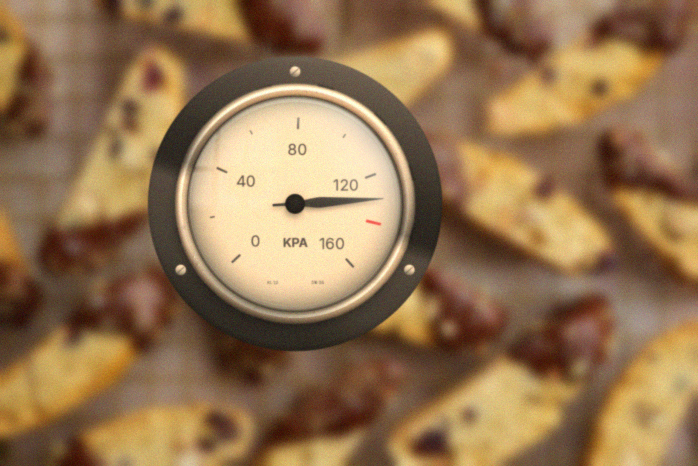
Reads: 130; kPa
